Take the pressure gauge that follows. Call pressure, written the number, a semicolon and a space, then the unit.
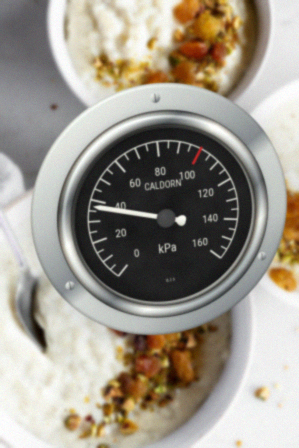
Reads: 37.5; kPa
